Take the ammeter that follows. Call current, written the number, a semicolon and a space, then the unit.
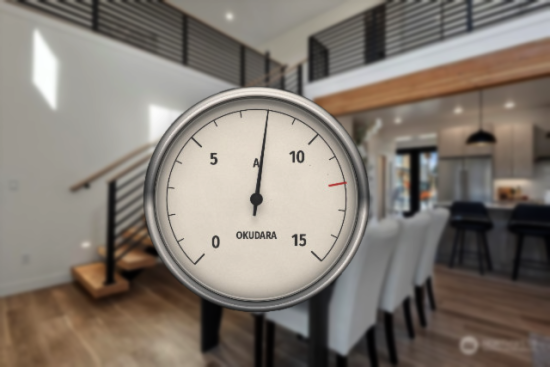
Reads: 8; A
